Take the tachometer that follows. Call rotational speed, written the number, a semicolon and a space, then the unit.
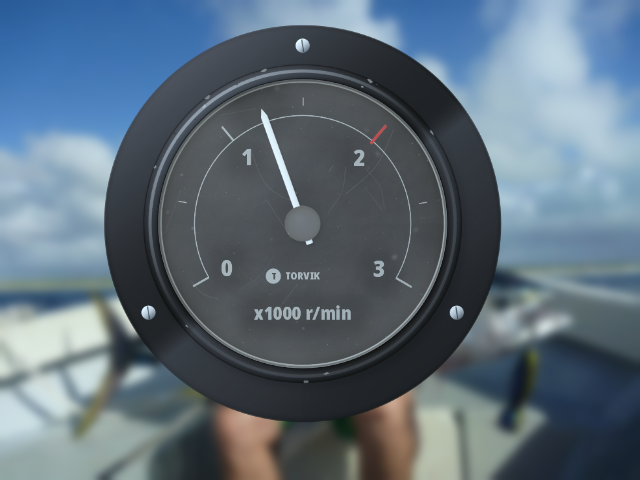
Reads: 1250; rpm
